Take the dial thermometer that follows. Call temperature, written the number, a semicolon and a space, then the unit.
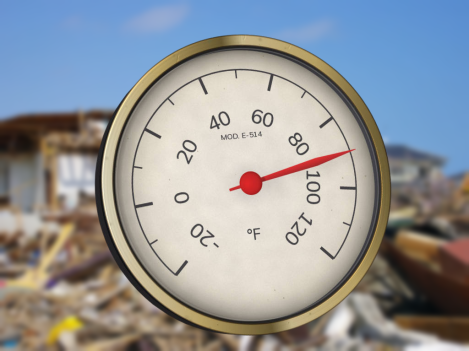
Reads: 90; °F
